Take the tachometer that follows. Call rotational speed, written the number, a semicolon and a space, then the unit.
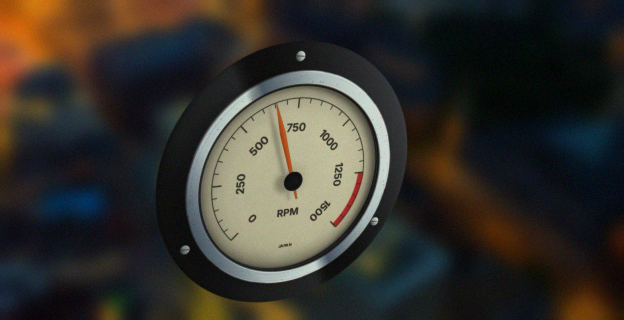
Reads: 650; rpm
